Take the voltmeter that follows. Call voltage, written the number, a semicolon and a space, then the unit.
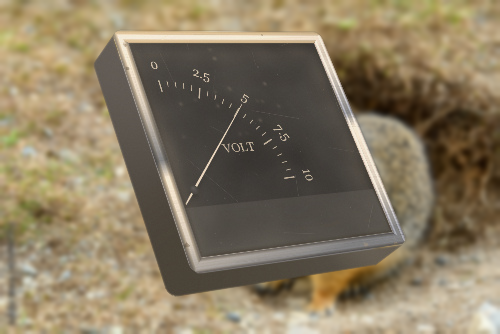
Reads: 5; V
